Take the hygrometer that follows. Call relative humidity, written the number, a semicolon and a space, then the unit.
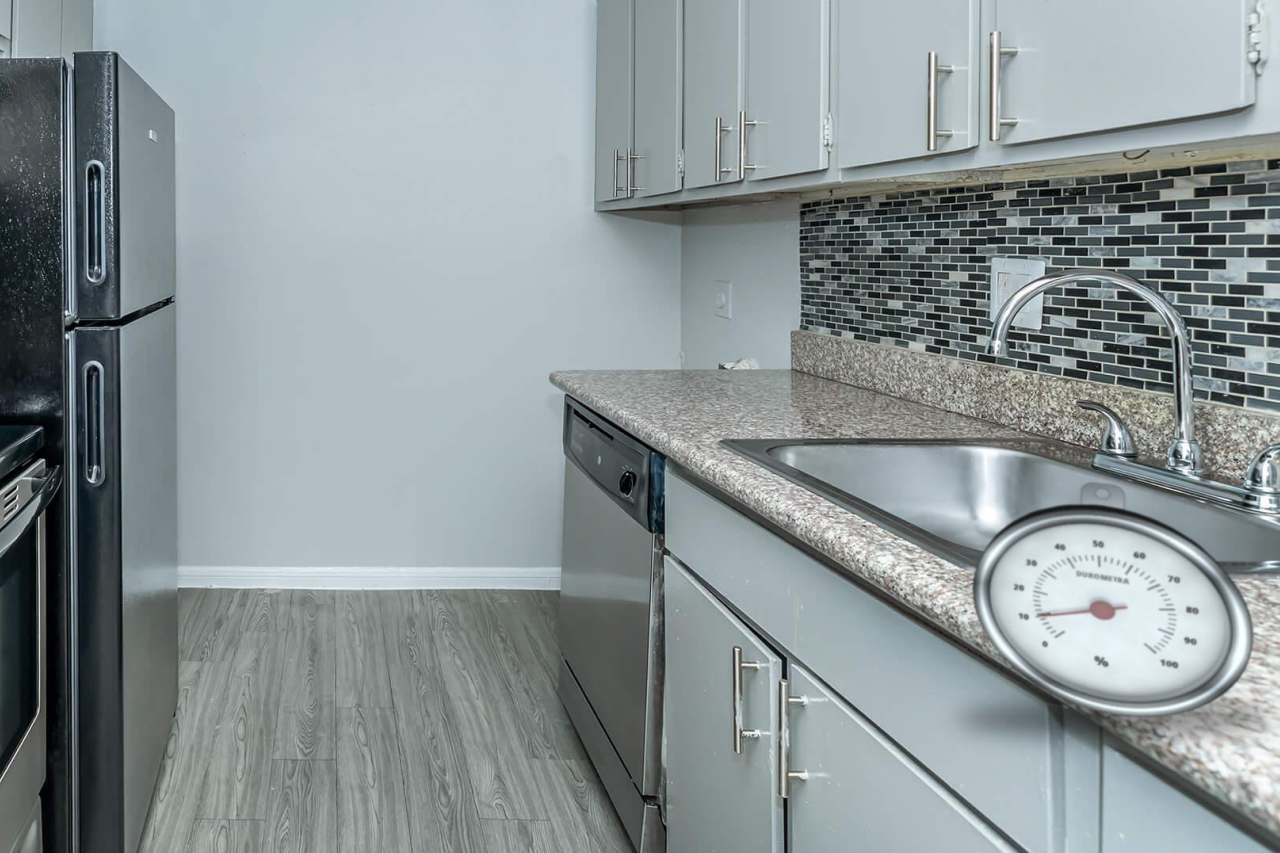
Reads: 10; %
